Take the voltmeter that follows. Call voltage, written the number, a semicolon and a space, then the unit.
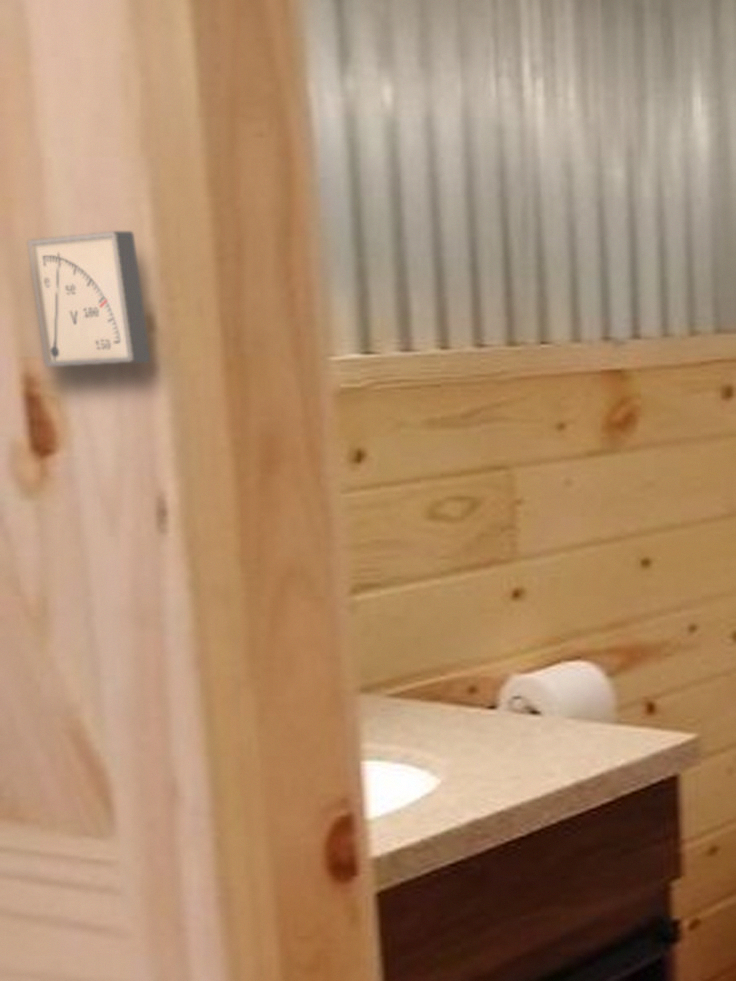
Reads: 25; V
